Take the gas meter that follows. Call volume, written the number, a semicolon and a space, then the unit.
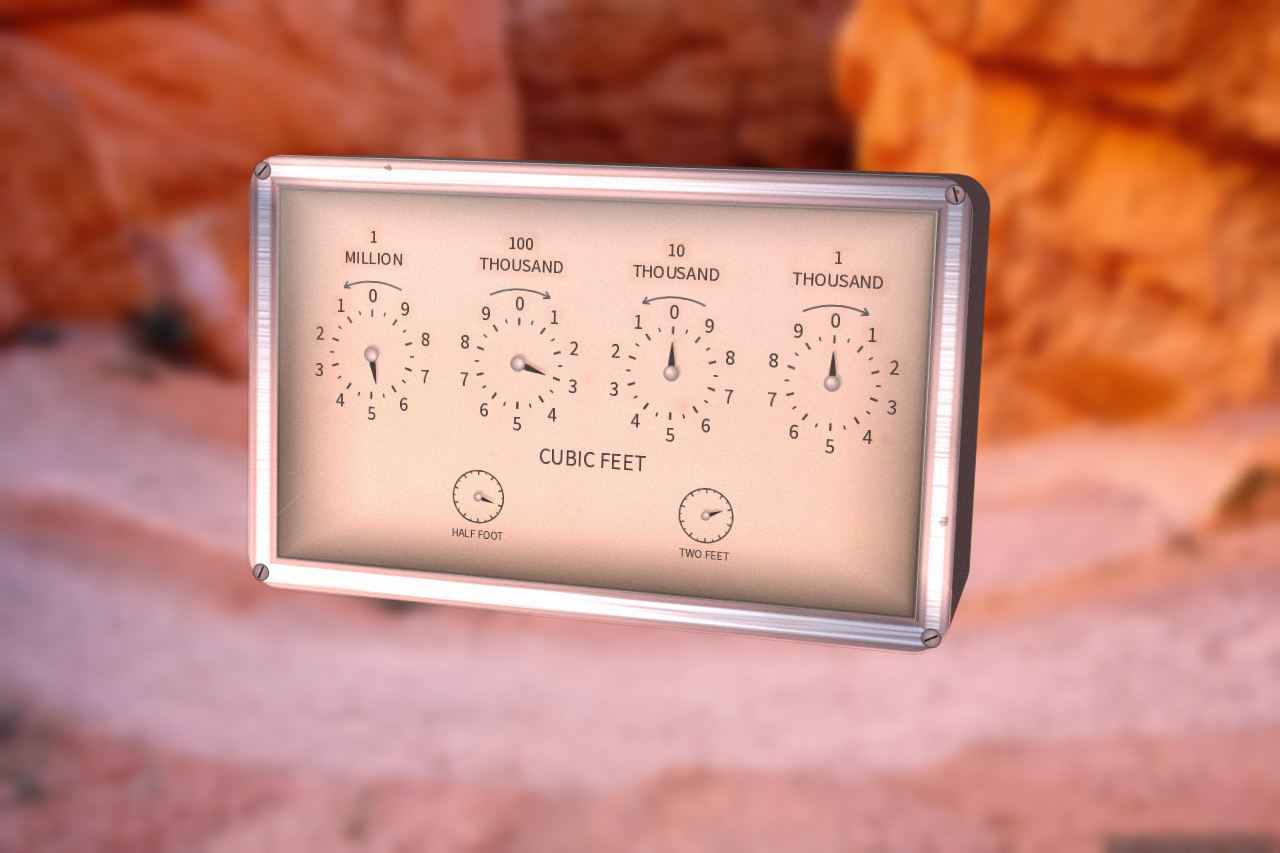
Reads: 530000; ft³
